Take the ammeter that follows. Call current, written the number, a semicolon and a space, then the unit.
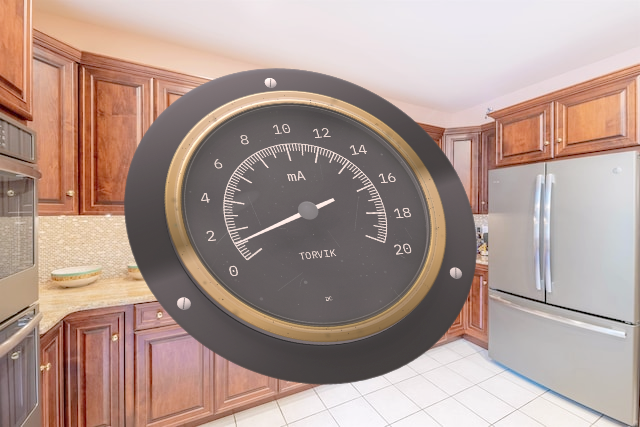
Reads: 1; mA
